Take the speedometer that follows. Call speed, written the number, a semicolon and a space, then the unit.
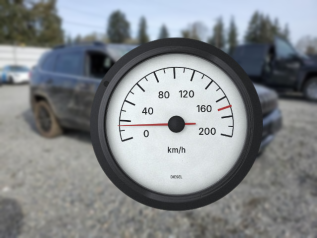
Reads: 15; km/h
